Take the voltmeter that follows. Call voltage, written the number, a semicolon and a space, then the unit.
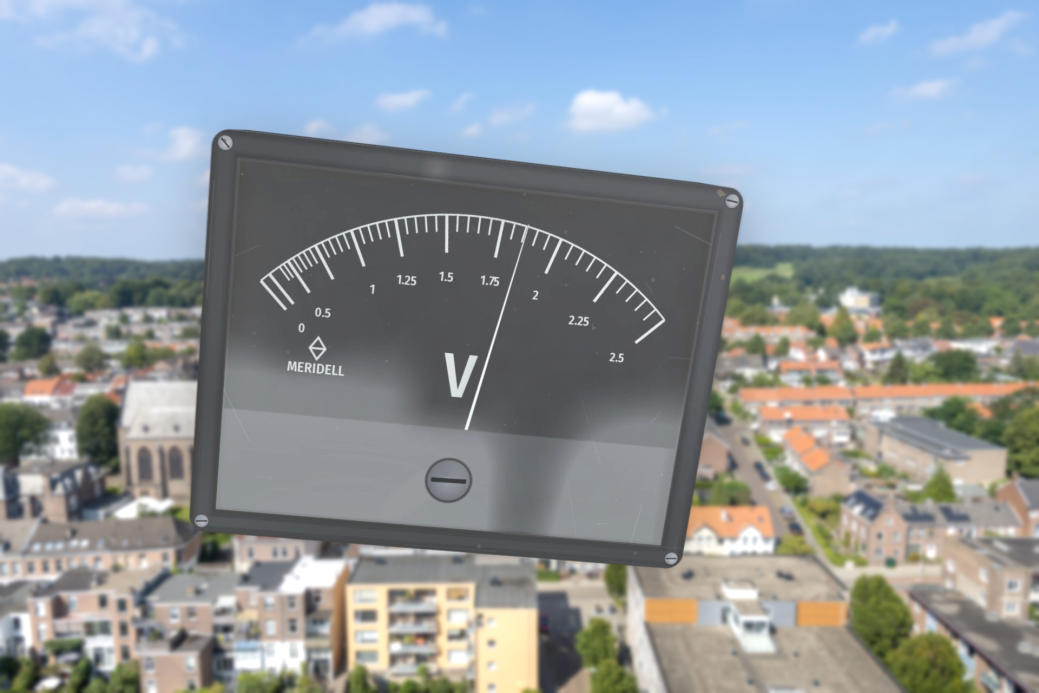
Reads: 1.85; V
